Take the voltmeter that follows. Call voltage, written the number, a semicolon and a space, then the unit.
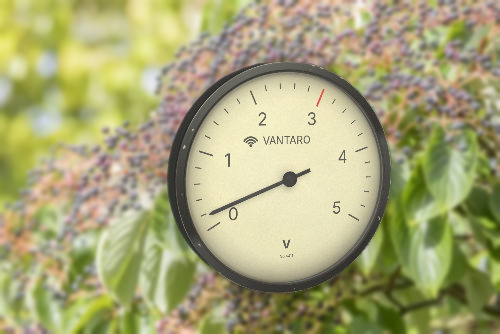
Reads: 0.2; V
